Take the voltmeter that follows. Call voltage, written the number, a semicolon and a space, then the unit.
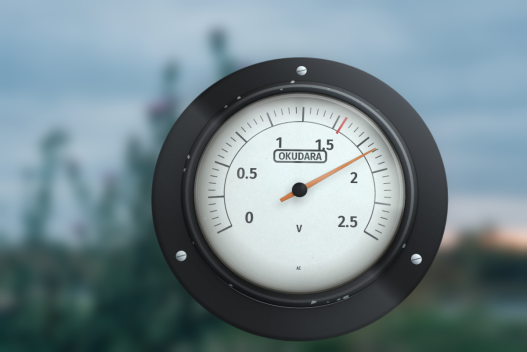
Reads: 1.85; V
